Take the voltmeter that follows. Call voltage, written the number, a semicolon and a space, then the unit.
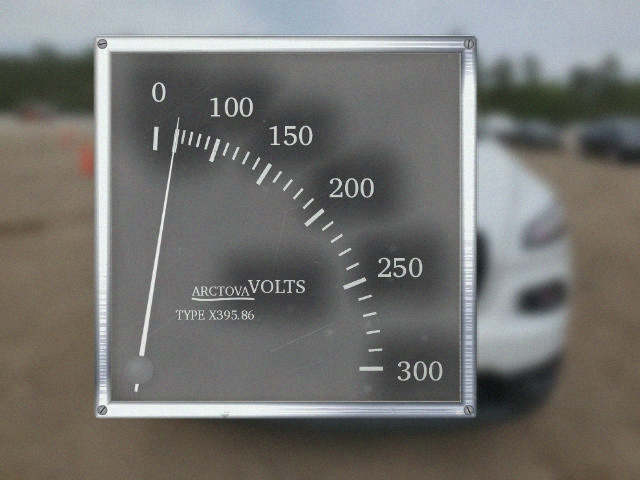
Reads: 50; V
